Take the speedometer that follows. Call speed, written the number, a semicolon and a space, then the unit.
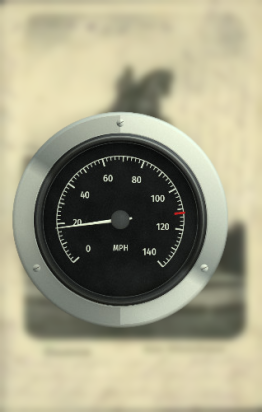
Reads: 18; mph
